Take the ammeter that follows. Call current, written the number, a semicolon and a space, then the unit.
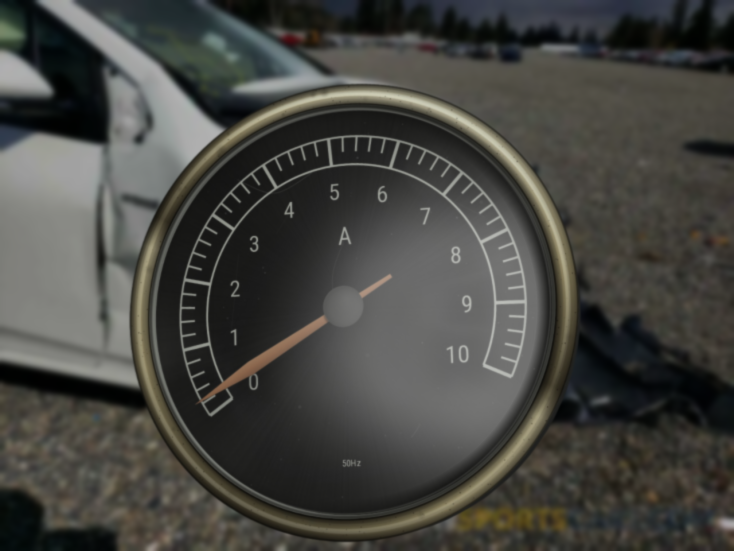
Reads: 0.2; A
